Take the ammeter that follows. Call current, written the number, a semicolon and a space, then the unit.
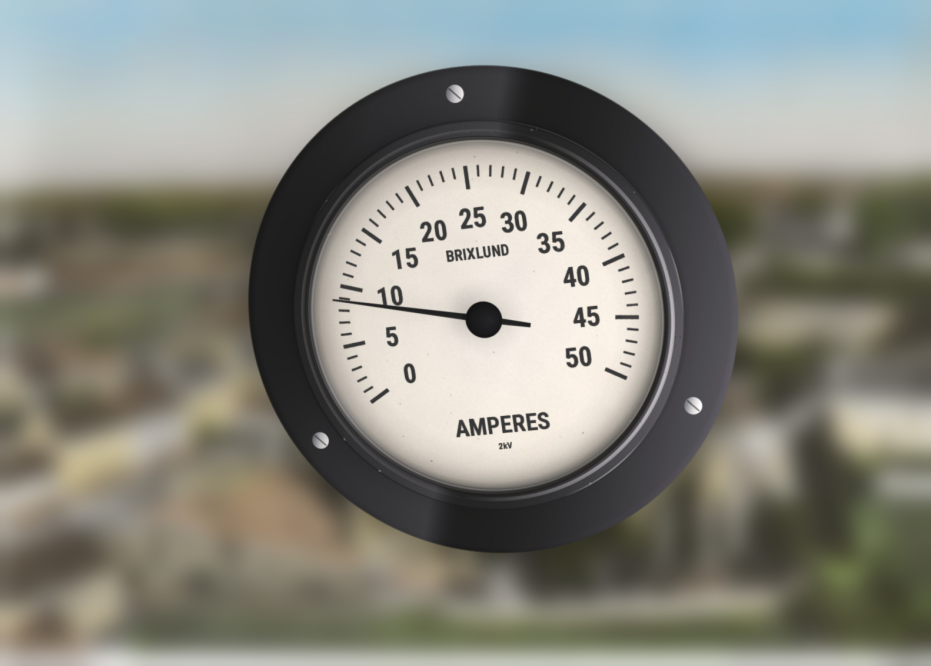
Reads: 9; A
